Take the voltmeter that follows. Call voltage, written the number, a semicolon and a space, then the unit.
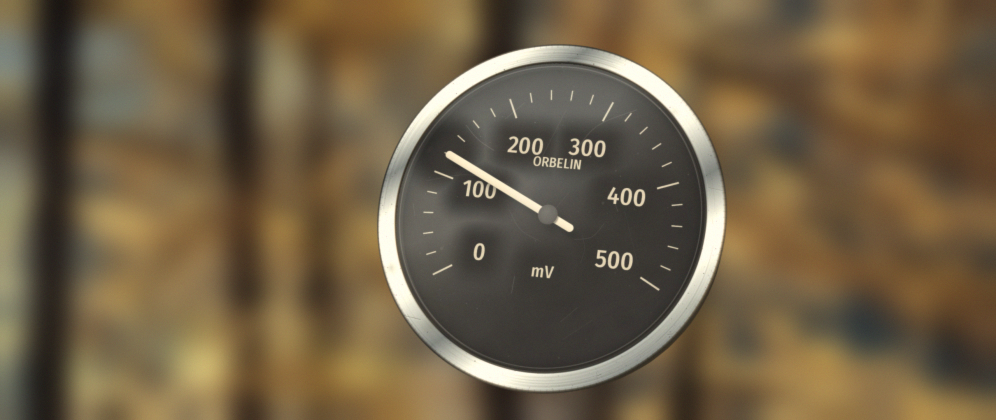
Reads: 120; mV
